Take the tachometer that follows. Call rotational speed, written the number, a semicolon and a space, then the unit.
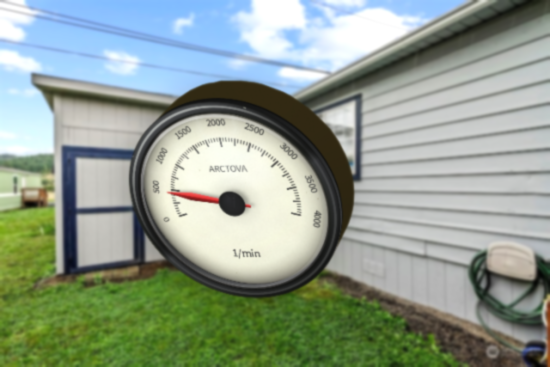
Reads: 500; rpm
